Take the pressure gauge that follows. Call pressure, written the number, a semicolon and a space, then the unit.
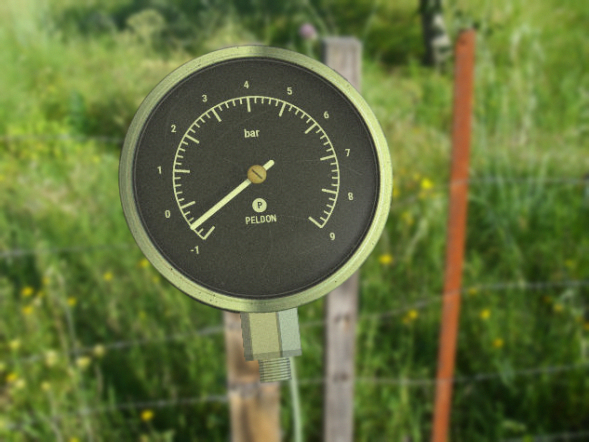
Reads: -0.6; bar
